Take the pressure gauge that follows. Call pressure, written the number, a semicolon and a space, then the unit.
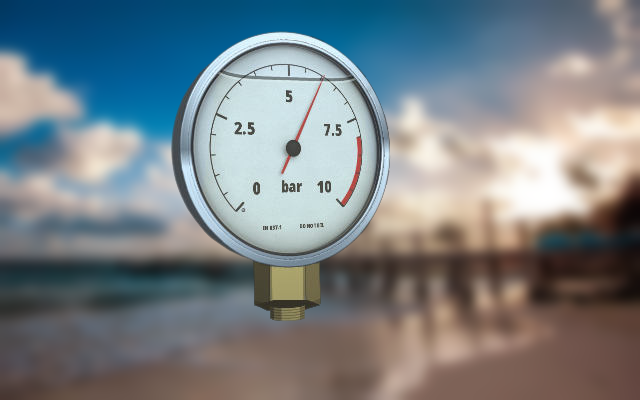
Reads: 6; bar
